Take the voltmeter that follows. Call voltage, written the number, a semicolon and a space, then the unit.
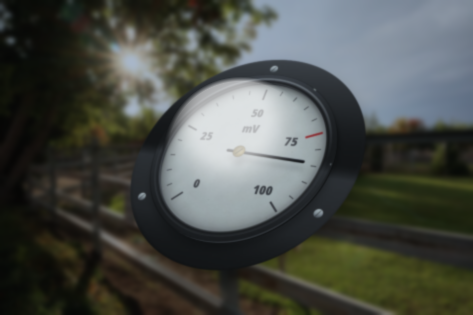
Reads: 85; mV
